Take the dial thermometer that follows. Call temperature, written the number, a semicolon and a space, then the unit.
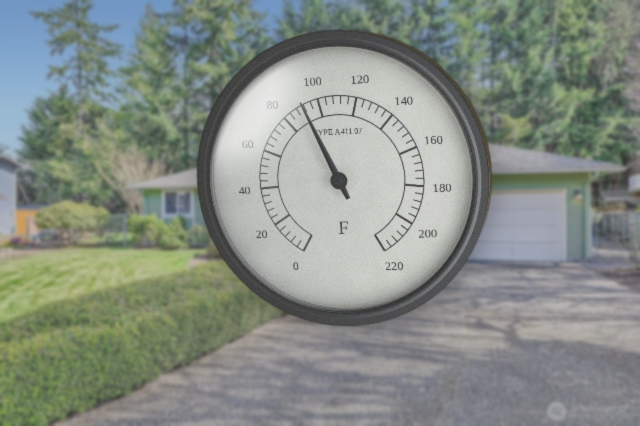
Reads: 92; °F
